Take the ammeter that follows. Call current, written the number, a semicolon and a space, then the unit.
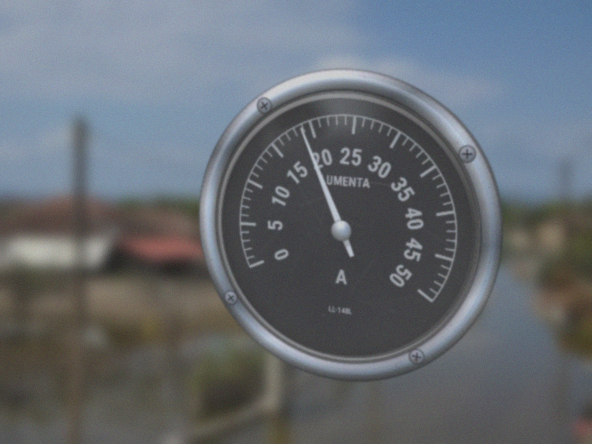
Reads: 19; A
